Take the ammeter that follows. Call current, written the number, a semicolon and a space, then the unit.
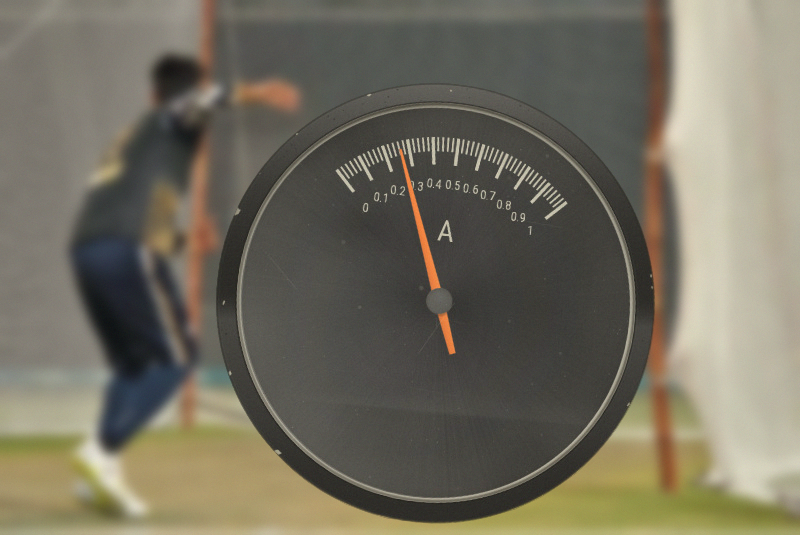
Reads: 0.26; A
